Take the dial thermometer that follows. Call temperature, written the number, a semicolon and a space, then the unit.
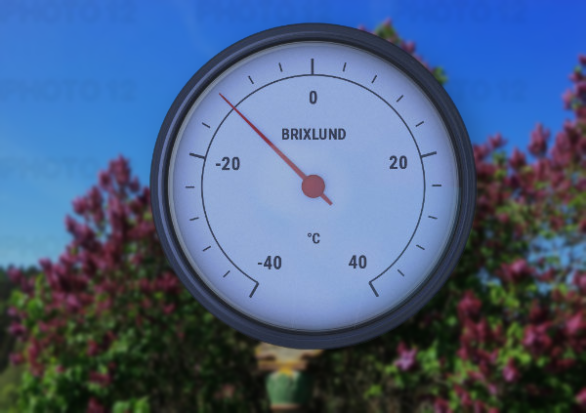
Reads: -12; °C
